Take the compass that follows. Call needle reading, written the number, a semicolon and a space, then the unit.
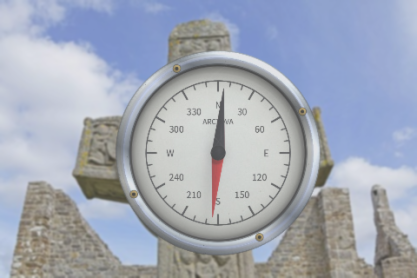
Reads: 185; °
